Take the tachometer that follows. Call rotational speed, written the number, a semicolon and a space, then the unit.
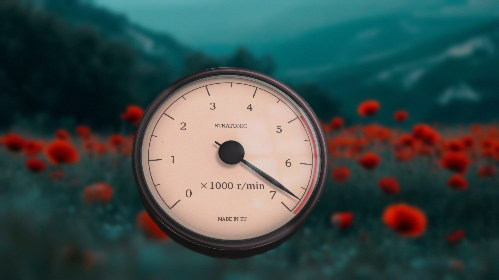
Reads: 6750; rpm
